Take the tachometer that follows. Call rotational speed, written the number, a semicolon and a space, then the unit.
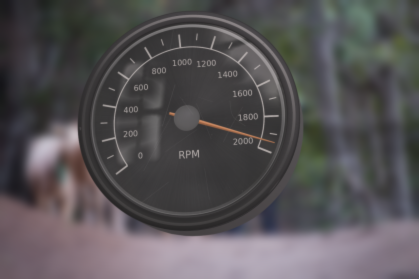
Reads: 1950; rpm
